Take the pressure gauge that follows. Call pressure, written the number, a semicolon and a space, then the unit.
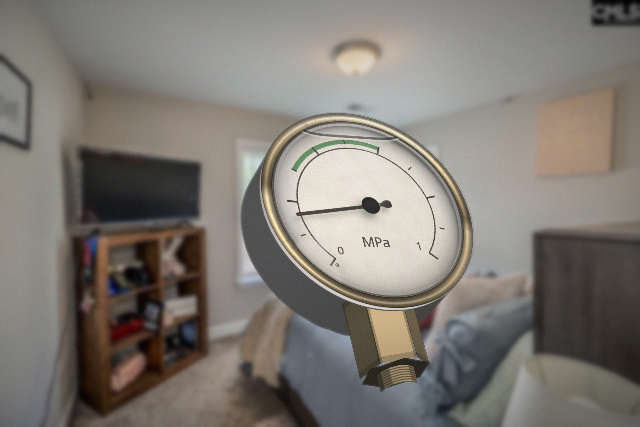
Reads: 0.15; MPa
